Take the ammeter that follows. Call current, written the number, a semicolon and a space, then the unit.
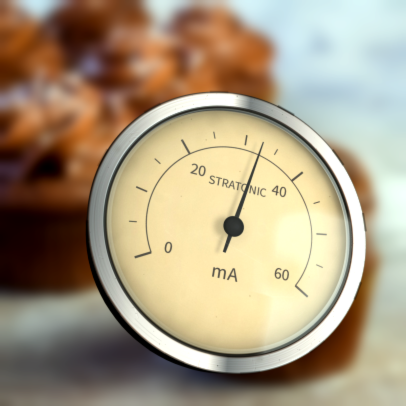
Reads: 32.5; mA
